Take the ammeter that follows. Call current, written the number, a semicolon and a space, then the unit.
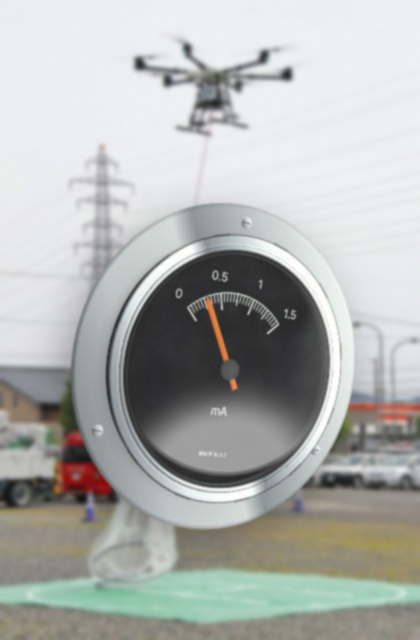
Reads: 0.25; mA
